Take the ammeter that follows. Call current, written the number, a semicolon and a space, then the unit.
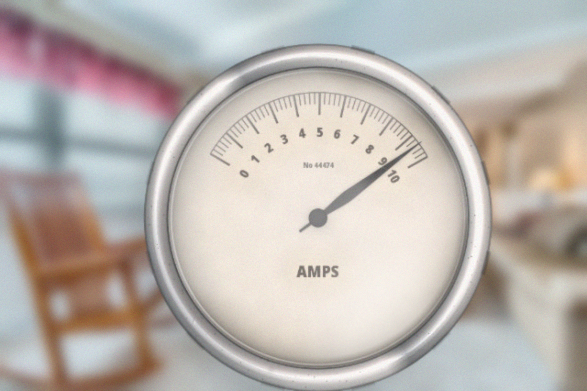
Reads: 9.4; A
